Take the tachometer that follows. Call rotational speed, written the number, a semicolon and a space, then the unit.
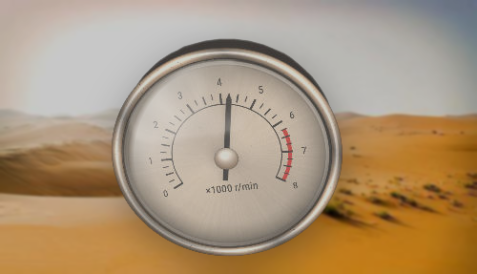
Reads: 4250; rpm
